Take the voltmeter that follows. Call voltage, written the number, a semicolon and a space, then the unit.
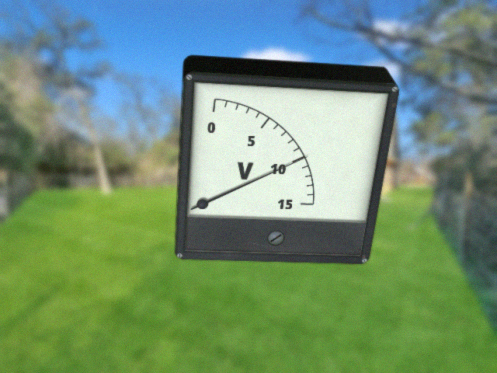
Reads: 10; V
